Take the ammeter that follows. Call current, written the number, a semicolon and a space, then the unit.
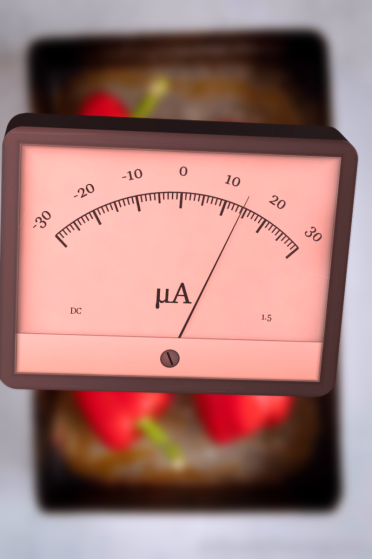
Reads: 14; µA
